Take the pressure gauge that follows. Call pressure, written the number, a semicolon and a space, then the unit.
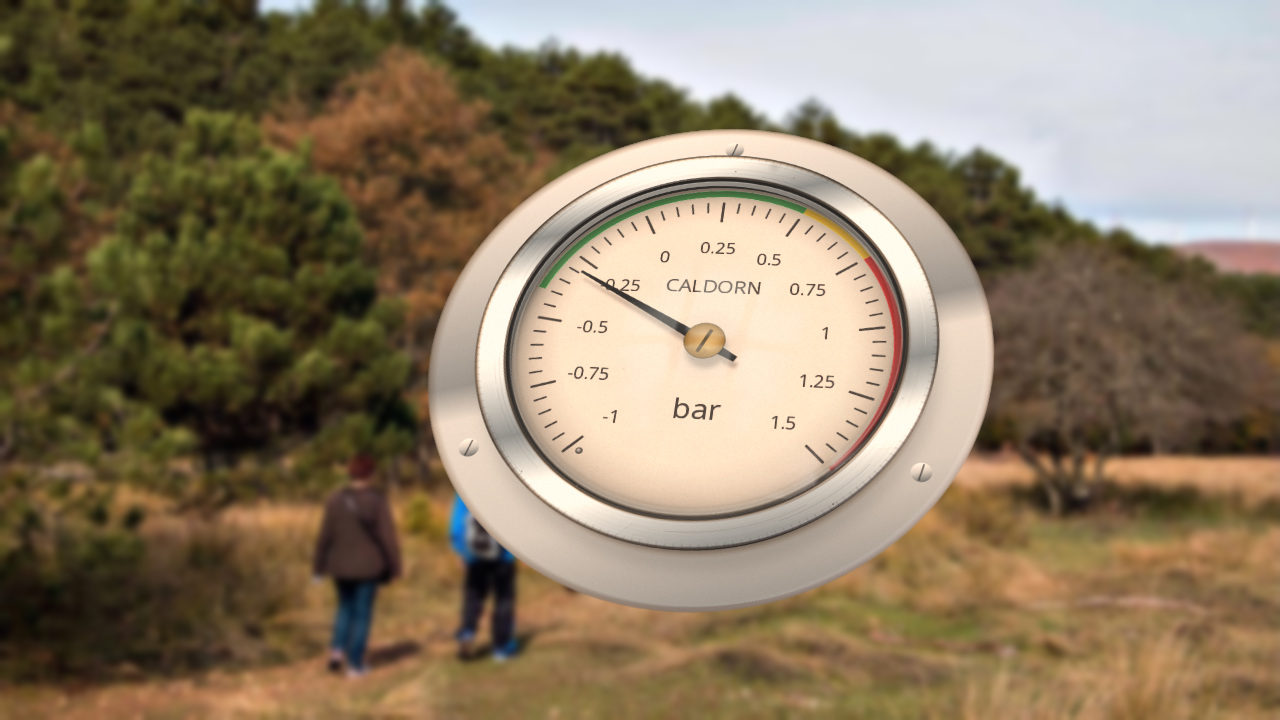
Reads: -0.3; bar
